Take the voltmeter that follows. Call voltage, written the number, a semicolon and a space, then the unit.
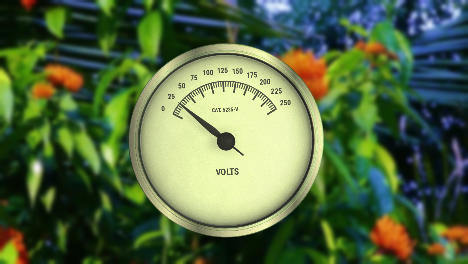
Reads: 25; V
